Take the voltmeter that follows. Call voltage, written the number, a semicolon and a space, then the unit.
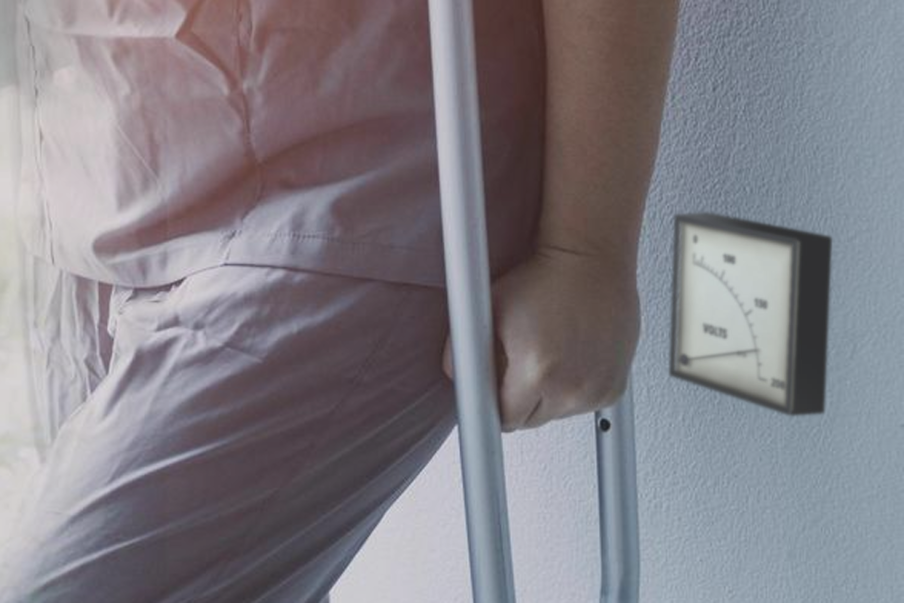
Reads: 180; V
